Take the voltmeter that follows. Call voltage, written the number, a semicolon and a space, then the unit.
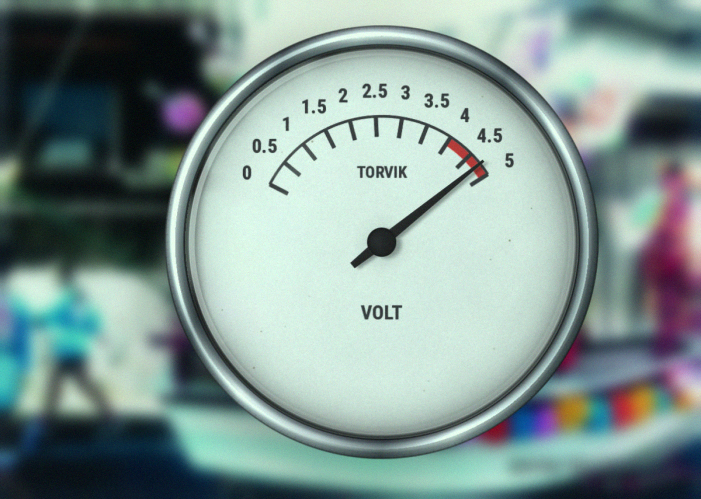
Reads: 4.75; V
